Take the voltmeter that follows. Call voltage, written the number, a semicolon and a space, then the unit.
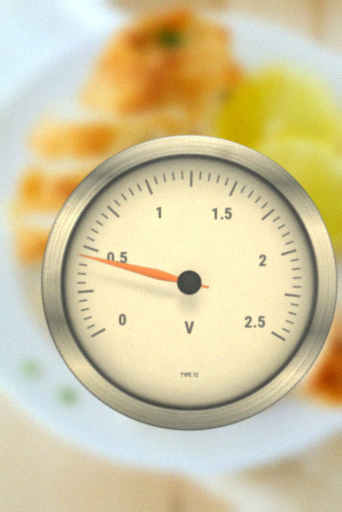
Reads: 0.45; V
